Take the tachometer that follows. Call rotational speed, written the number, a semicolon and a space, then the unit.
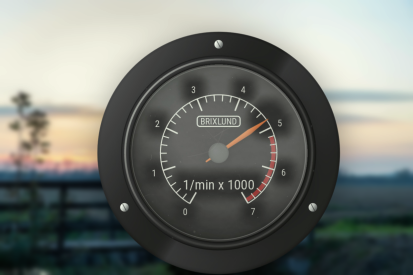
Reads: 4800; rpm
